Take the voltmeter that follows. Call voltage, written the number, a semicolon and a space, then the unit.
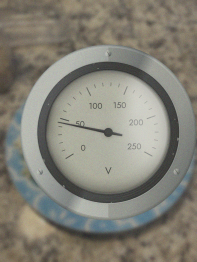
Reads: 45; V
